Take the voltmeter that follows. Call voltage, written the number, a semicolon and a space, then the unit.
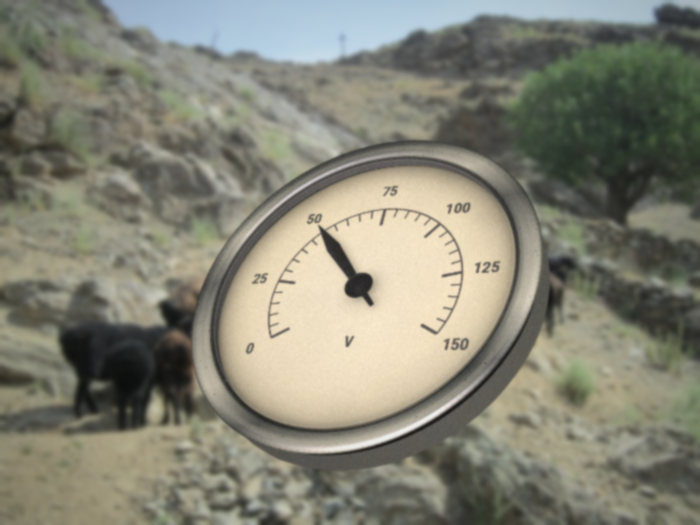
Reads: 50; V
